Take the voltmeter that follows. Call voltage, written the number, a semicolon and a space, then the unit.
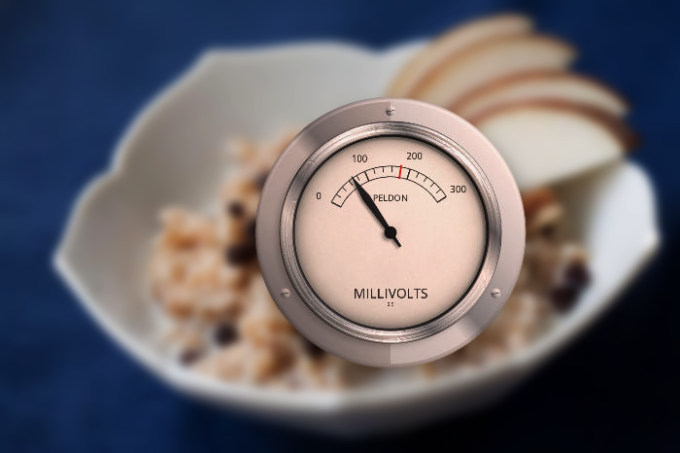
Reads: 70; mV
